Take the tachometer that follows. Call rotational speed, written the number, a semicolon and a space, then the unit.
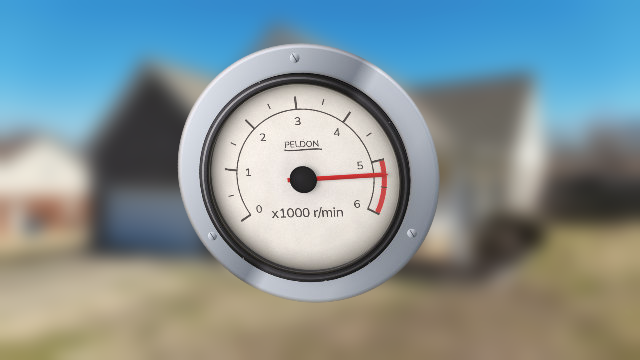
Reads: 5250; rpm
